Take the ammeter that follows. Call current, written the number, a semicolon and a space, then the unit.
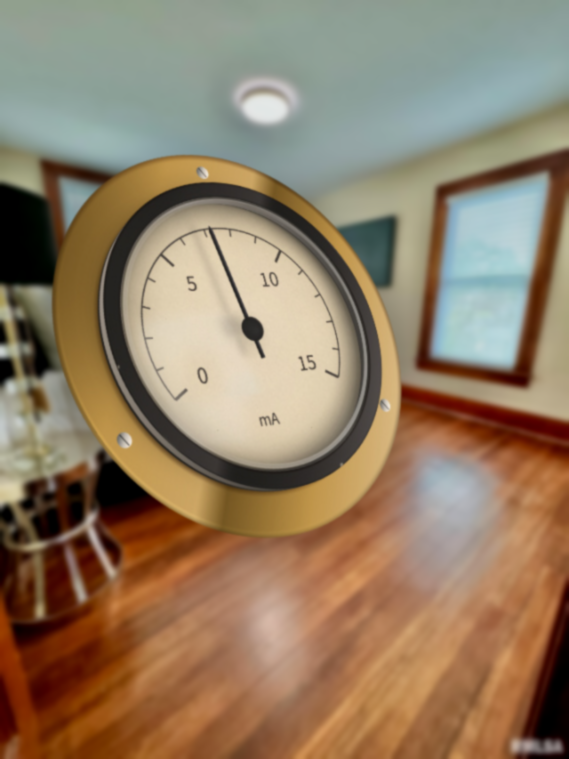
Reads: 7; mA
